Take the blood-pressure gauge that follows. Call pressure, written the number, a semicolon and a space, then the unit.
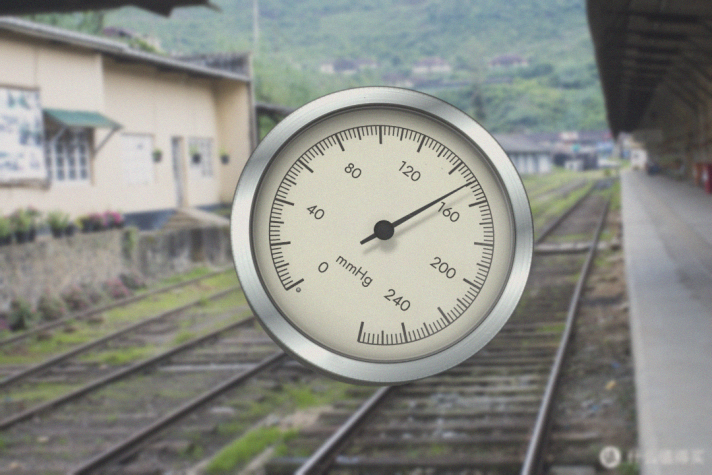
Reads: 150; mmHg
